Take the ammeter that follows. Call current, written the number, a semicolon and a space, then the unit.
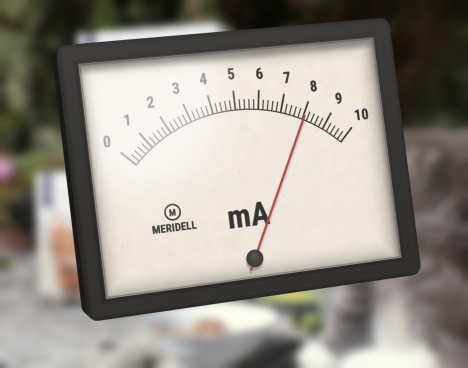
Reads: 8; mA
